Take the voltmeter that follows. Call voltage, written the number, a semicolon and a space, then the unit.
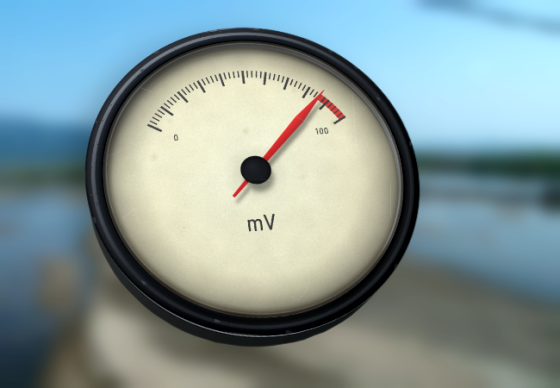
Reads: 86; mV
